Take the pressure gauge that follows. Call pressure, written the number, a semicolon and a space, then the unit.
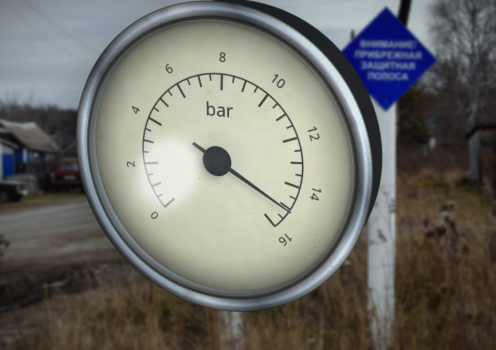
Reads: 15; bar
